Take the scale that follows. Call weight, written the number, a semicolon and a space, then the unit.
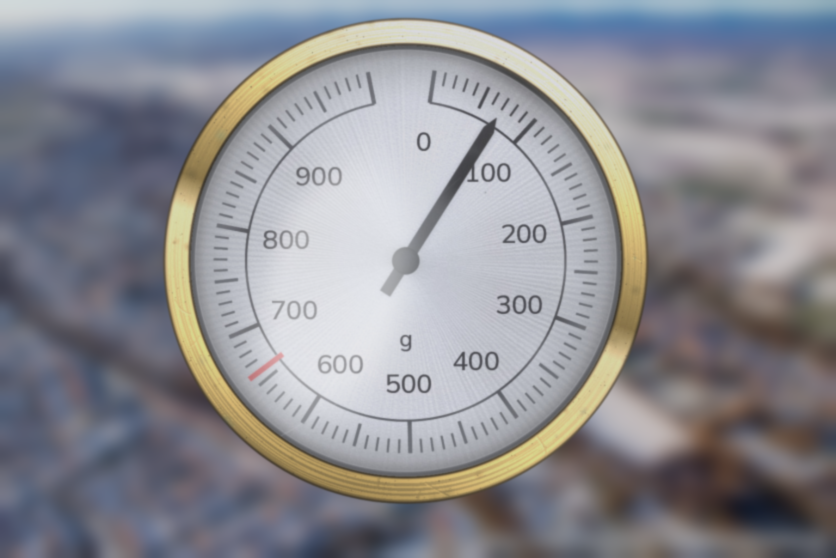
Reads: 70; g
